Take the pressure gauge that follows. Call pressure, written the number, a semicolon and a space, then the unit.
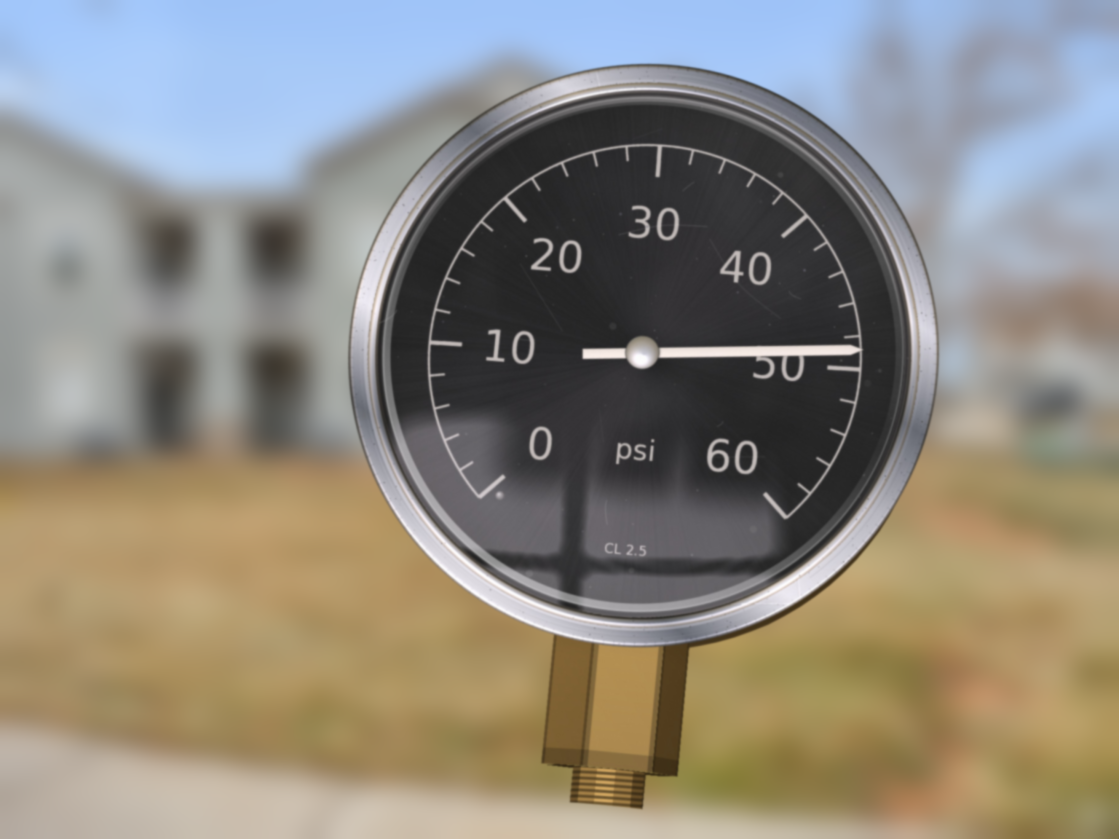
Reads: 49; psi
